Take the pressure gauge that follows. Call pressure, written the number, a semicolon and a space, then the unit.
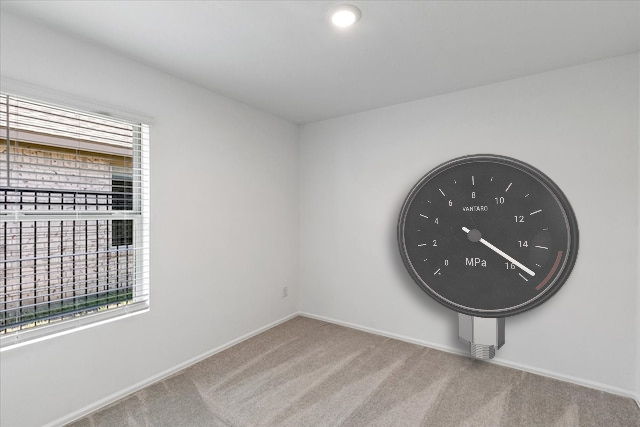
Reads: 15.5; MPa
